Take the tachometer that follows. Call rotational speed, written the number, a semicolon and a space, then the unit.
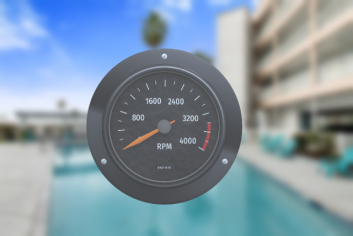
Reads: 0; rpm
